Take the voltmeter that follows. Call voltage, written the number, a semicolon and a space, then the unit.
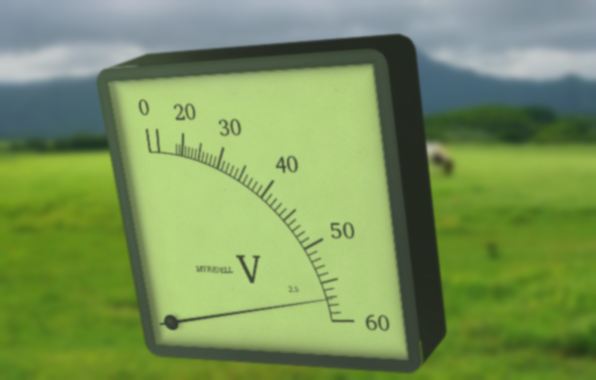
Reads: 57; V
